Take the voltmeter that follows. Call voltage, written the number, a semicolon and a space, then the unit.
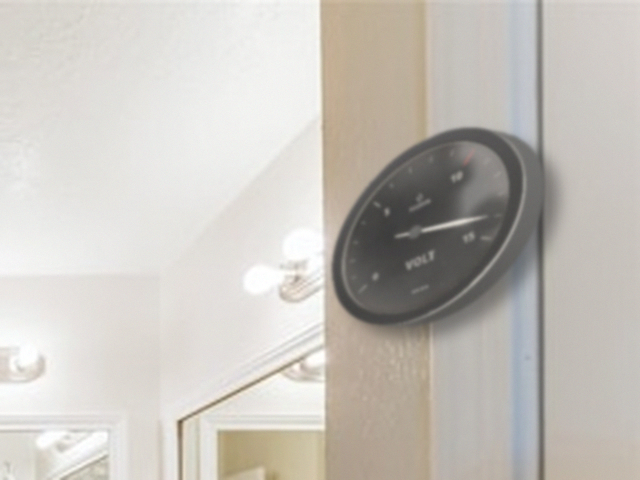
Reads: 14; V
